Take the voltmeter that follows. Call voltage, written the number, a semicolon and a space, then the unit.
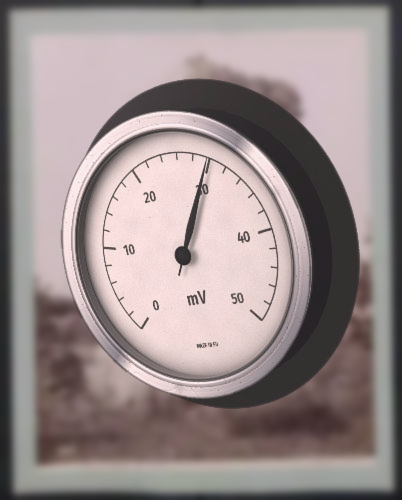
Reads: 30; mV
